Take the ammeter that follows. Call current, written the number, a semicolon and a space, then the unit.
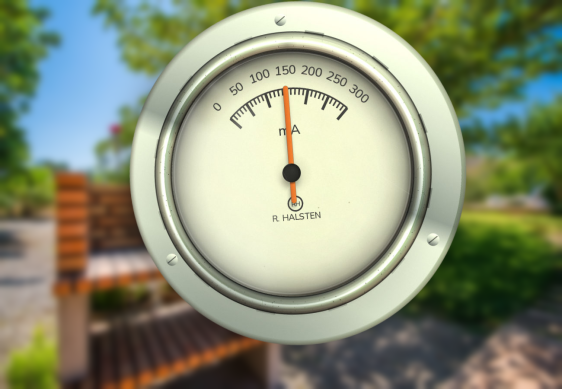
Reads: 150; mA
